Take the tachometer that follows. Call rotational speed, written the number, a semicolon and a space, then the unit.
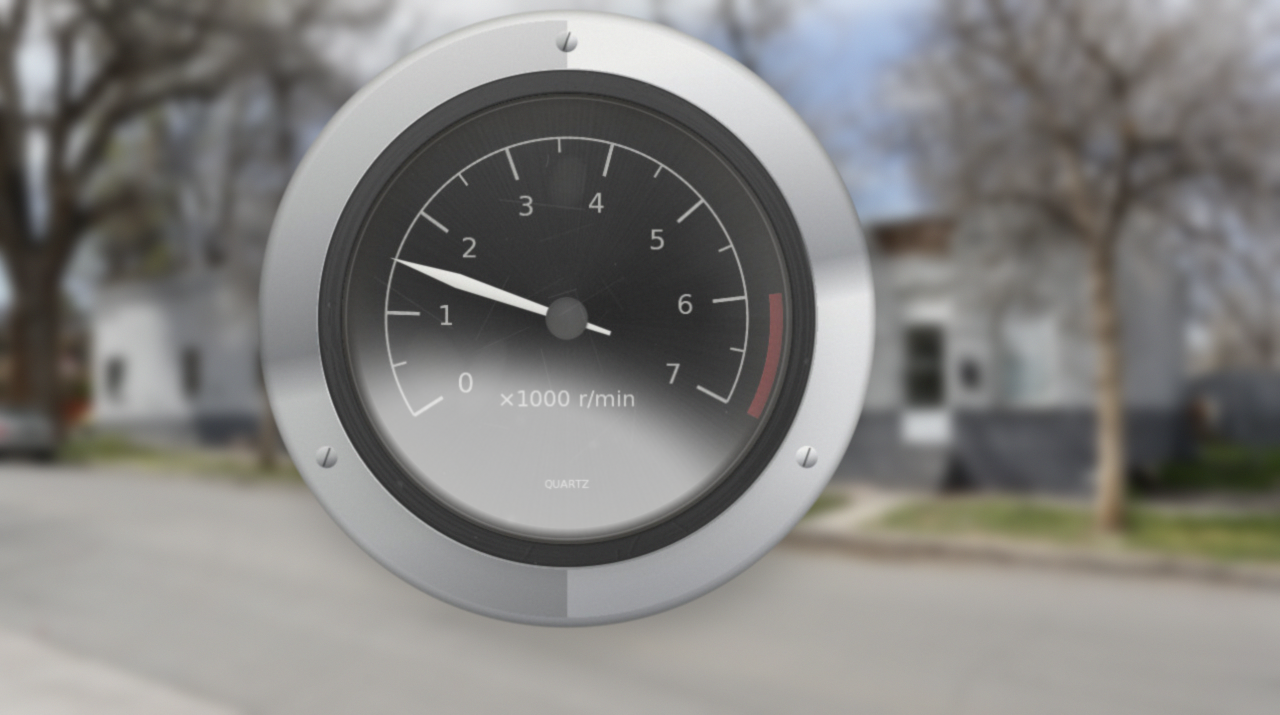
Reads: 1500; rpm
